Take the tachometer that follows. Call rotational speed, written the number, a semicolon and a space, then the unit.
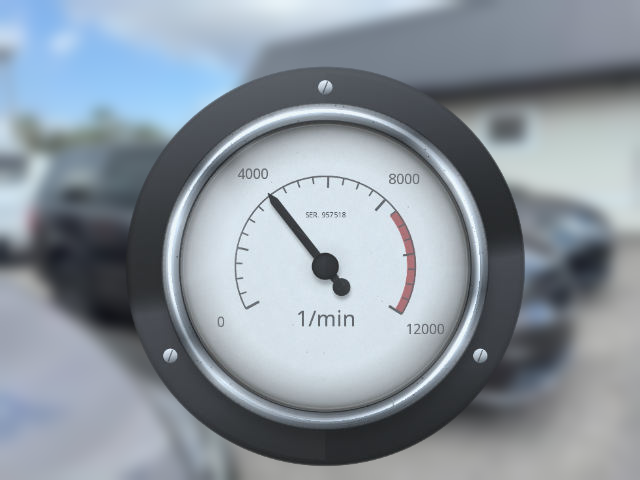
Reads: 4000; rpm
